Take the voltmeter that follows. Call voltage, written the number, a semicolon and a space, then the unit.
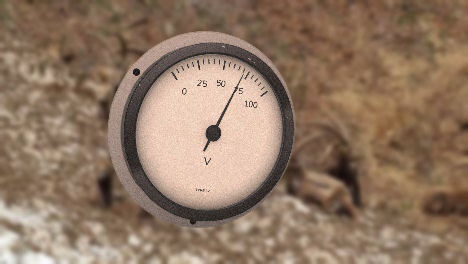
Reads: 70; V
